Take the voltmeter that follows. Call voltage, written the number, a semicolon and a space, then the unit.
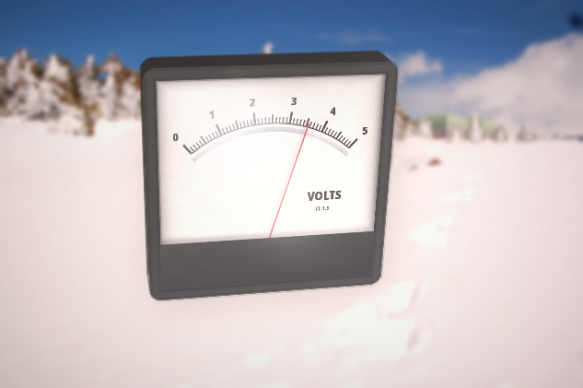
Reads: 3.5; V
